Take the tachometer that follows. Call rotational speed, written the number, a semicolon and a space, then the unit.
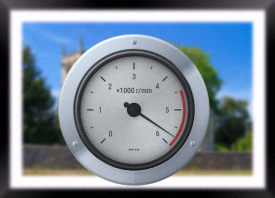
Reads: 5750; rpm
